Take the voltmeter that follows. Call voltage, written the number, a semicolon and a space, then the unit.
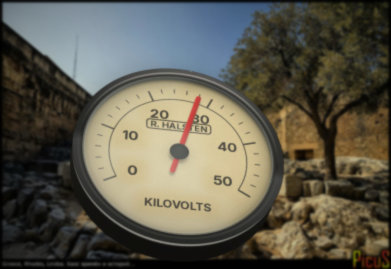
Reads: 28; kV
